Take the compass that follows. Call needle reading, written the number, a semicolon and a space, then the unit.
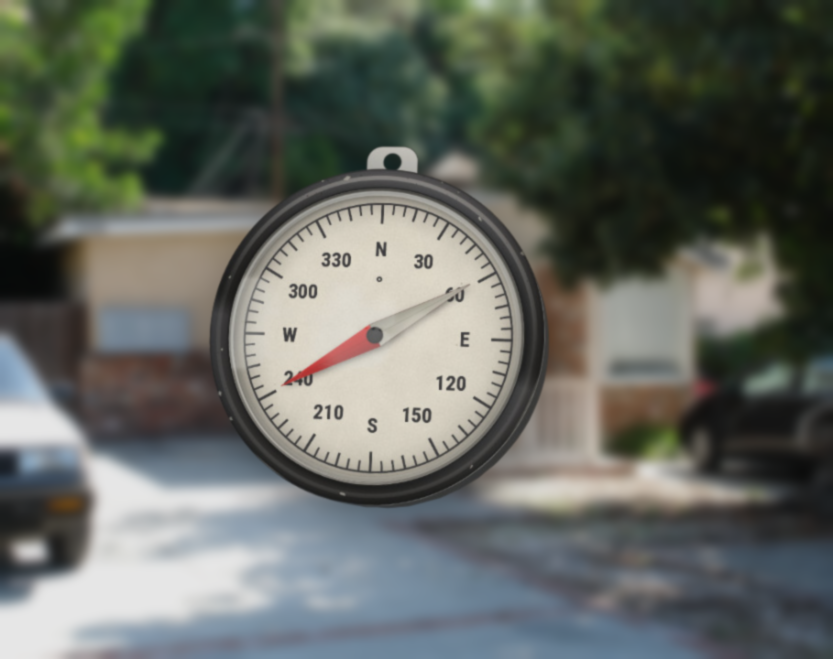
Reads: 240; °
